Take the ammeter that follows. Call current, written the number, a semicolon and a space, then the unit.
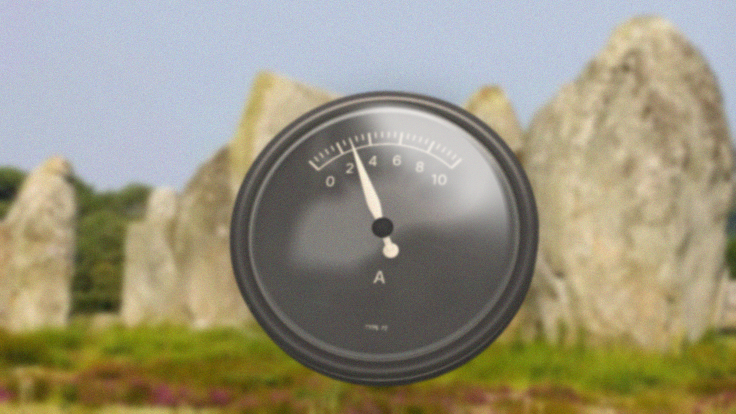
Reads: 2.8; A
